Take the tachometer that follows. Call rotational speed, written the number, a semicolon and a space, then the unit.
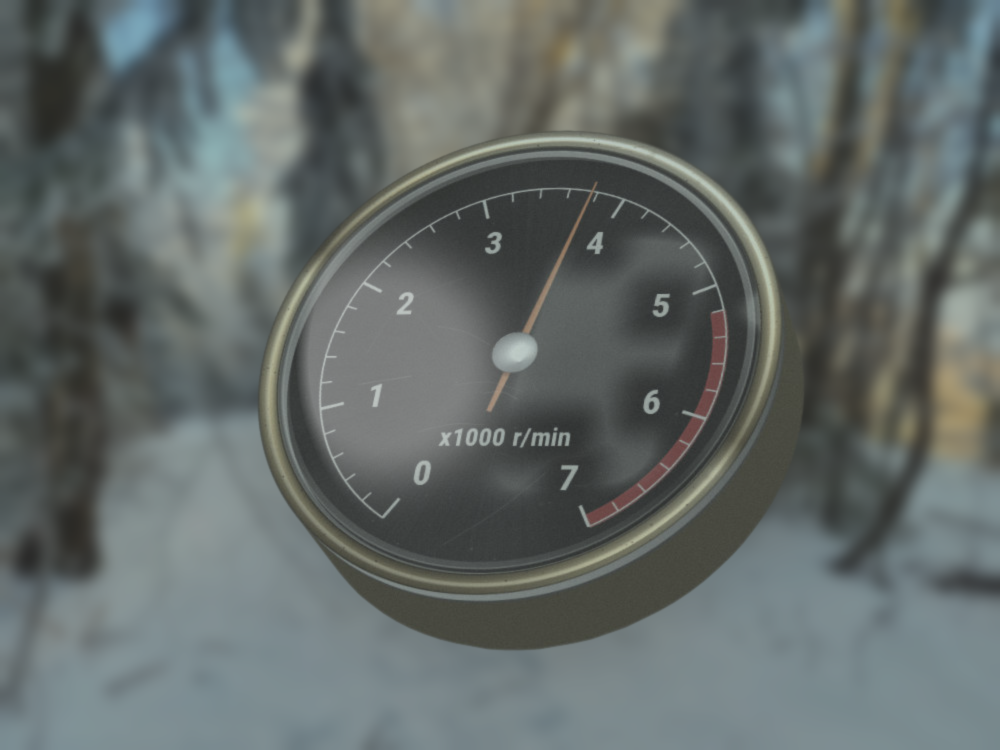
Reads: 3800; rpm
